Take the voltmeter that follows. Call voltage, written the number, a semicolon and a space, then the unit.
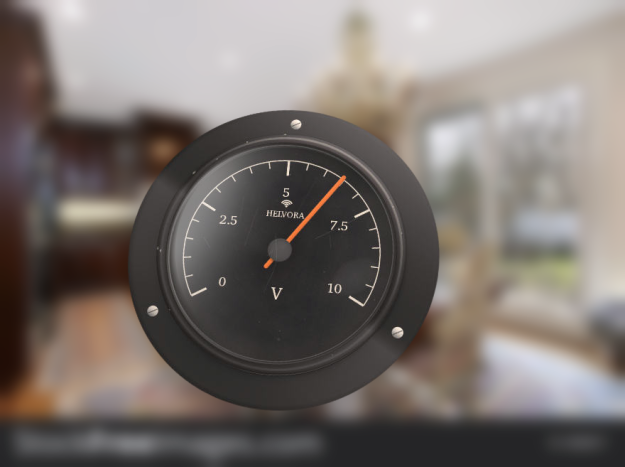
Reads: 6.5; V
